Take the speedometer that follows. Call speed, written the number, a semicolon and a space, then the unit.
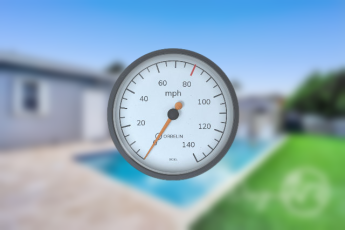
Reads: 0; mph
